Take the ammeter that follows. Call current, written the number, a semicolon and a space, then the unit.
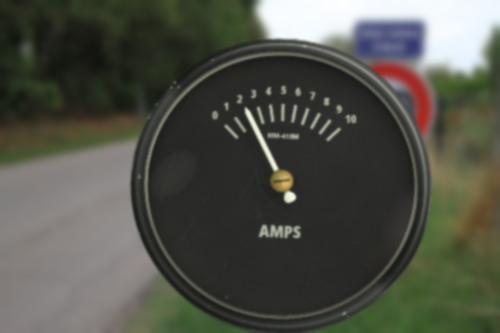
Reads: 2; A
